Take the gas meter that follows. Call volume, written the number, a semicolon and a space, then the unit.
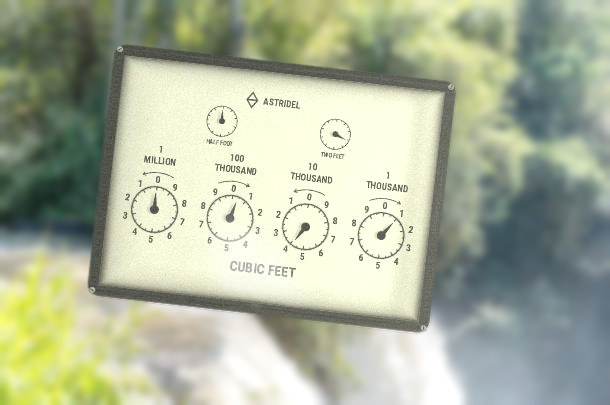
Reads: 4100; ft³
